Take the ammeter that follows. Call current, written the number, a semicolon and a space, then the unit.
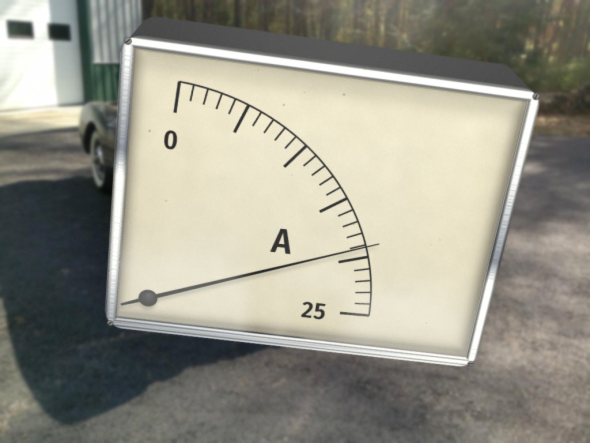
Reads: 19; A
